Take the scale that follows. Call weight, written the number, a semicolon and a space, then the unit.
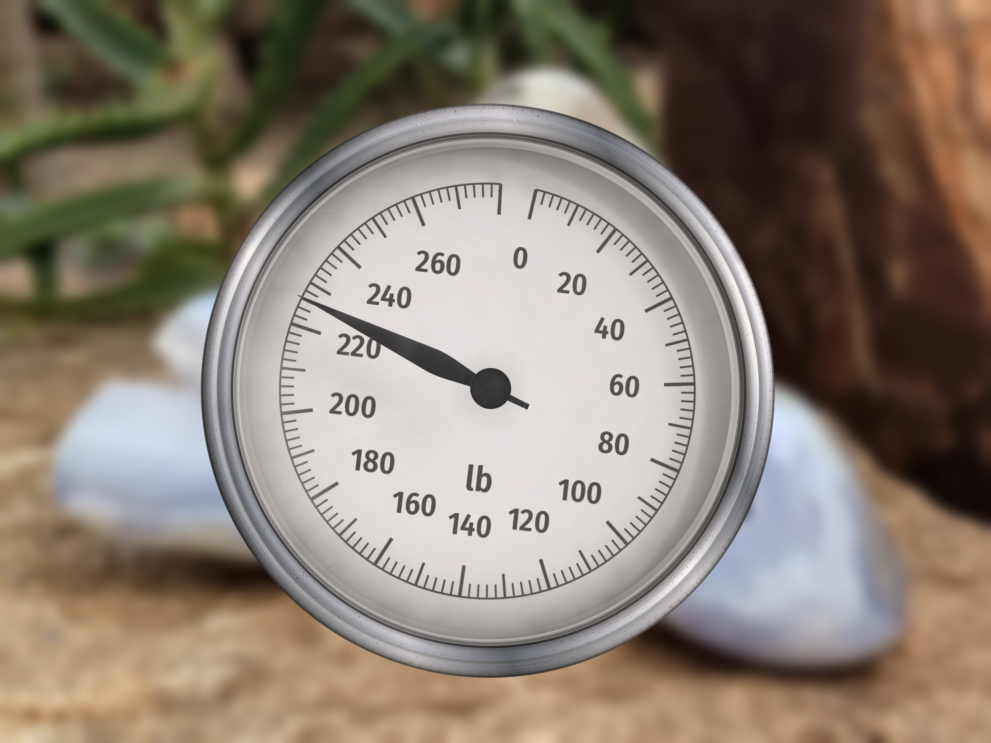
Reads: 226; lb
